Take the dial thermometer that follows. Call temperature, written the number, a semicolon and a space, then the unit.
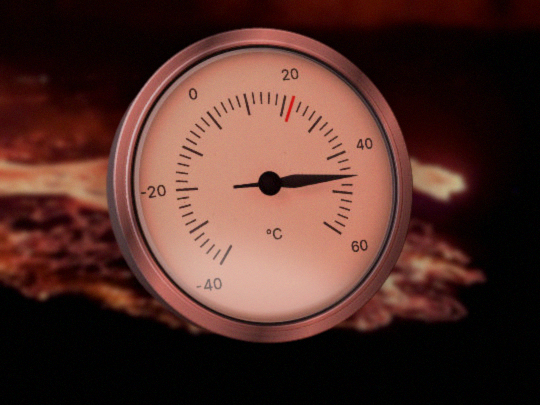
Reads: 46; °C
